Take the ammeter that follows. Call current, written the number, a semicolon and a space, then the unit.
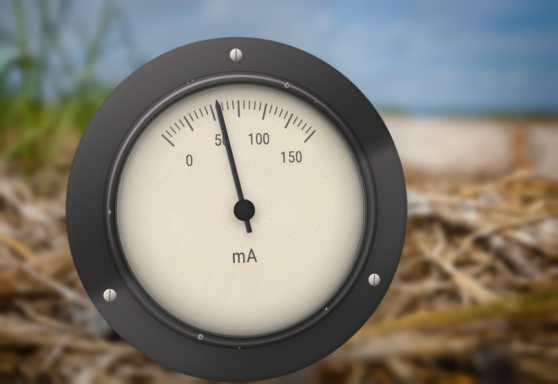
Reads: 55; mA
